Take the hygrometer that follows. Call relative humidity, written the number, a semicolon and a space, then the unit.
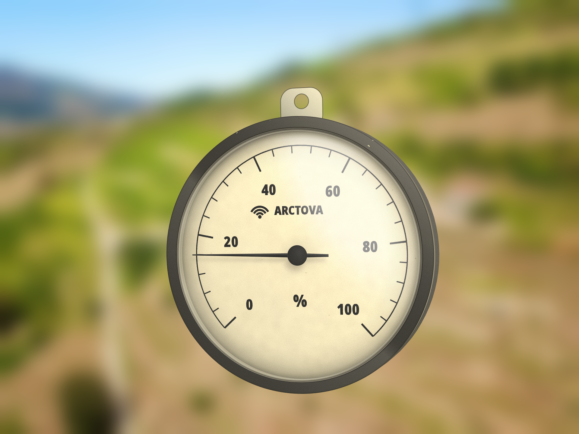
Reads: 16; %
